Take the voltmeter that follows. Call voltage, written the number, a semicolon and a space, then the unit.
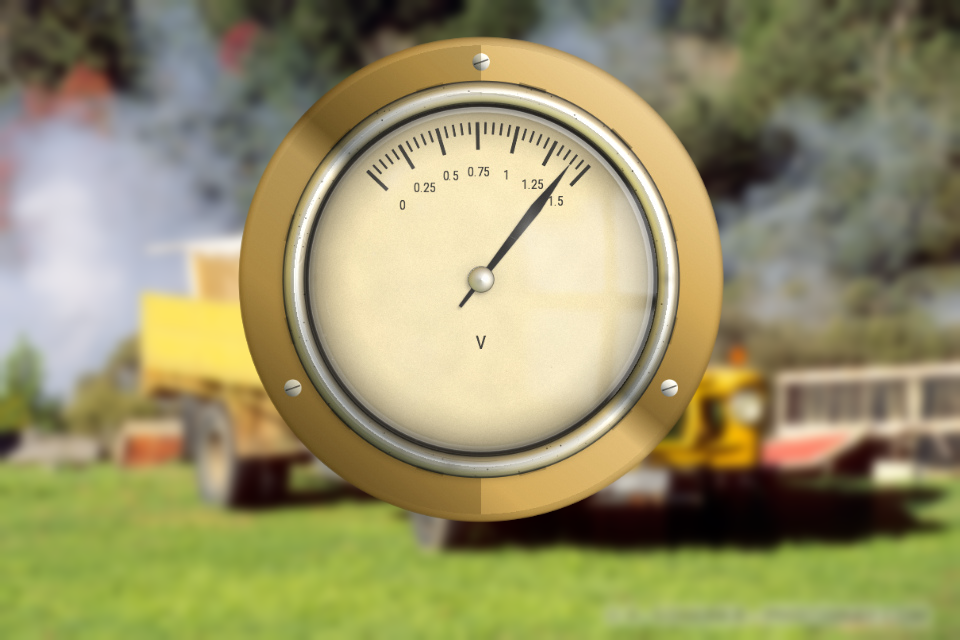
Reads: 1.4; V
